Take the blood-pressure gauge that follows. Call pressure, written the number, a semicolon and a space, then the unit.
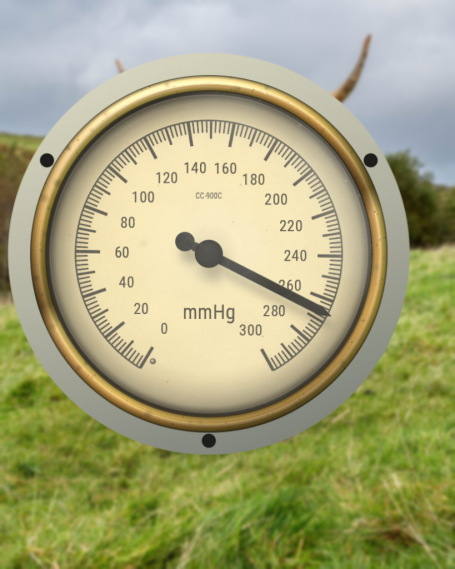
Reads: 266; mmHg
